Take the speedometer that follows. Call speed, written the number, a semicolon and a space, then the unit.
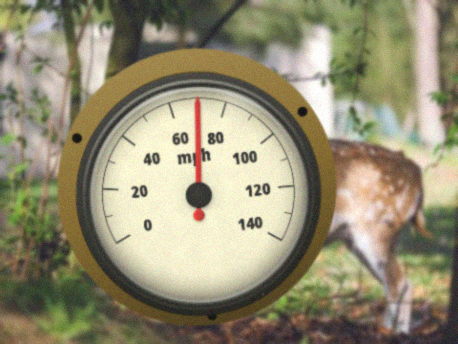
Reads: 70; mph
